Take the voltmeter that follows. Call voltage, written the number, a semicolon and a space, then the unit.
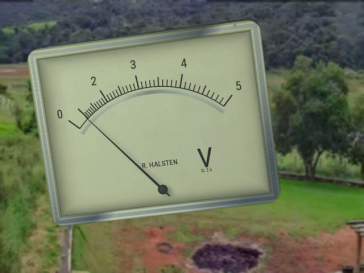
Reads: 1; V
